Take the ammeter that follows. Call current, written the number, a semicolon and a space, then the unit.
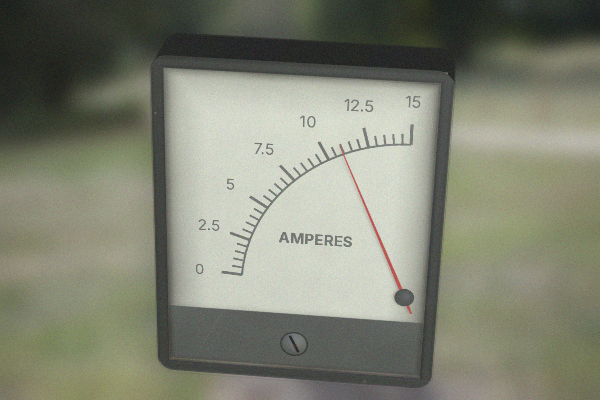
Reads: 11; A
